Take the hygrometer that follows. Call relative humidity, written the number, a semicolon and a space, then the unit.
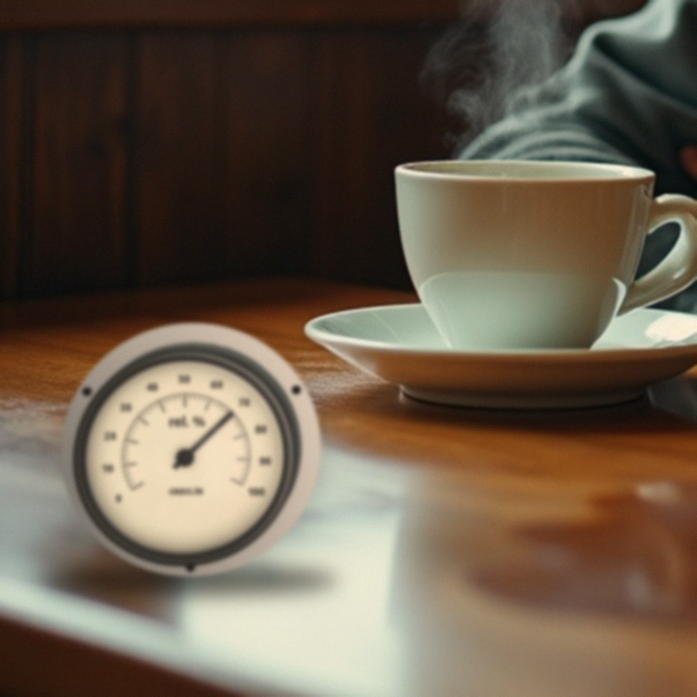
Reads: 70; %
